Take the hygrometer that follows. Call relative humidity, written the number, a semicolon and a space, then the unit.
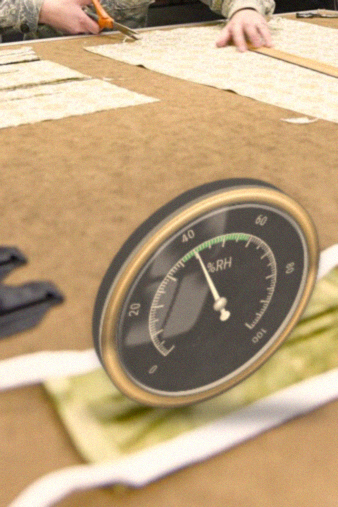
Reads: 40; %
